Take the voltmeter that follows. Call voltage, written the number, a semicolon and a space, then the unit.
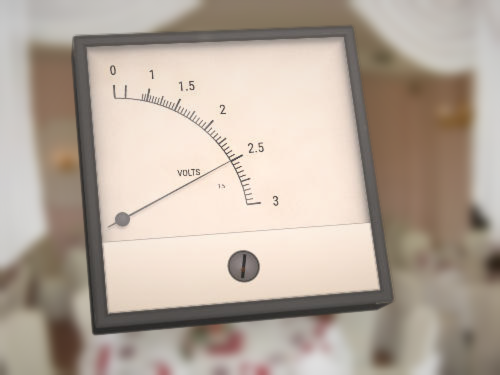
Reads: 2.5; V
